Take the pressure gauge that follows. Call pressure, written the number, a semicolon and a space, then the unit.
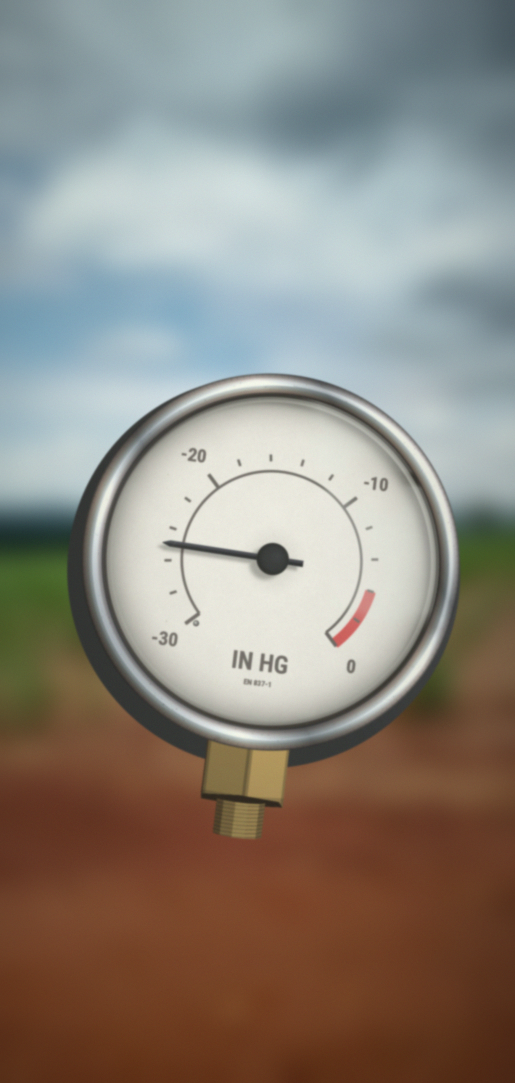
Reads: -25; inHg
